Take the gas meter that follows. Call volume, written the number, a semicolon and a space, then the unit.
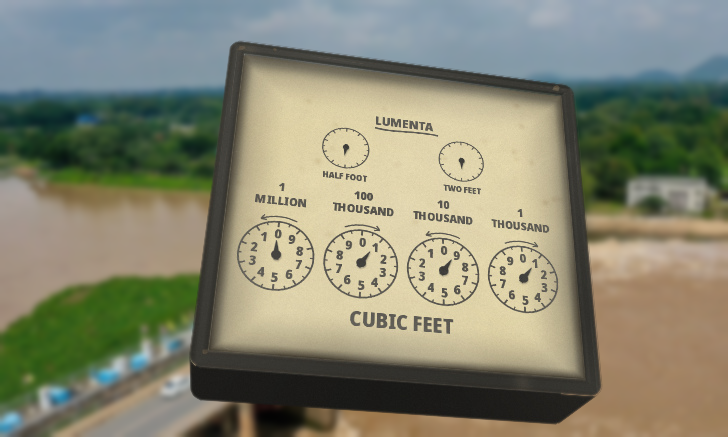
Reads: 9100; ft³
